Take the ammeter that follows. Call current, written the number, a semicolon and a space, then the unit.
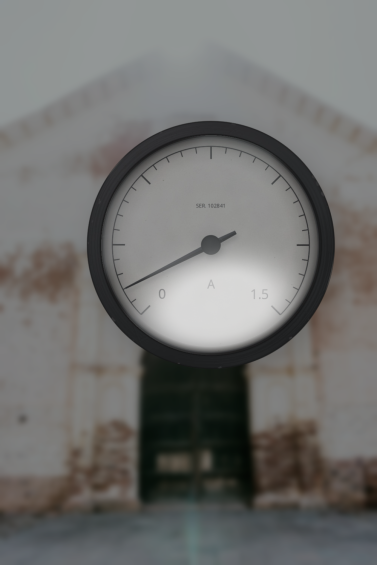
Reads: 0.1; A
